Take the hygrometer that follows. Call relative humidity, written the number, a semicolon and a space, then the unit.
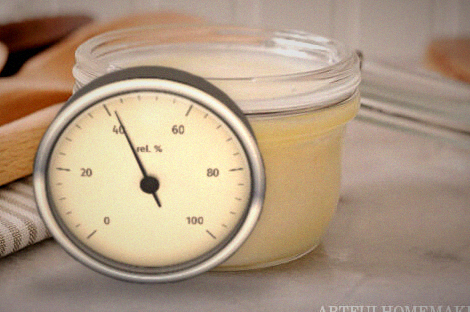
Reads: 42; %
